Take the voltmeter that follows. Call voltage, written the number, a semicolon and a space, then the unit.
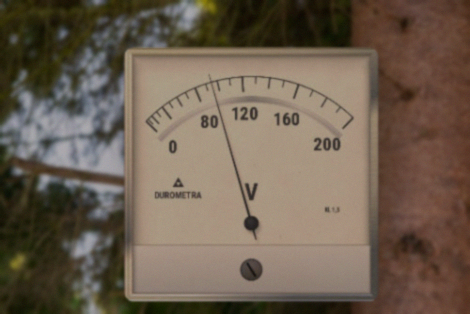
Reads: 95; V
